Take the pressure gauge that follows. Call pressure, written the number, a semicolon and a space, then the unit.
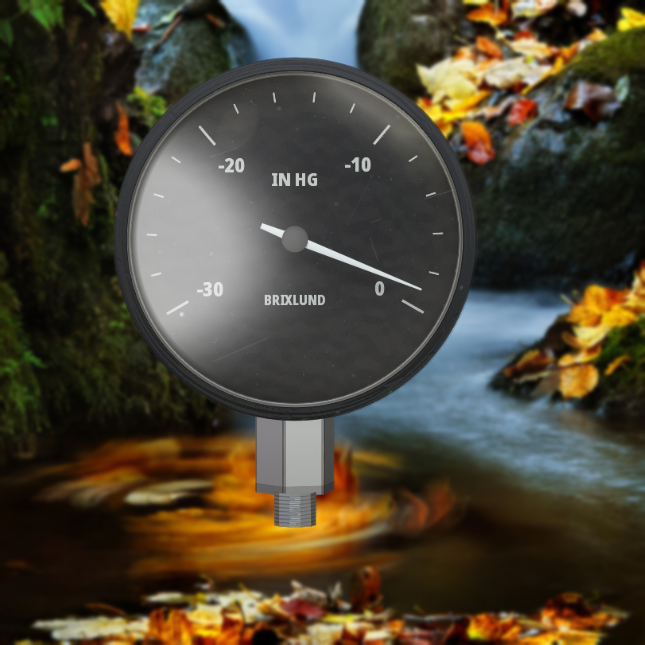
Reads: -1; inHg
